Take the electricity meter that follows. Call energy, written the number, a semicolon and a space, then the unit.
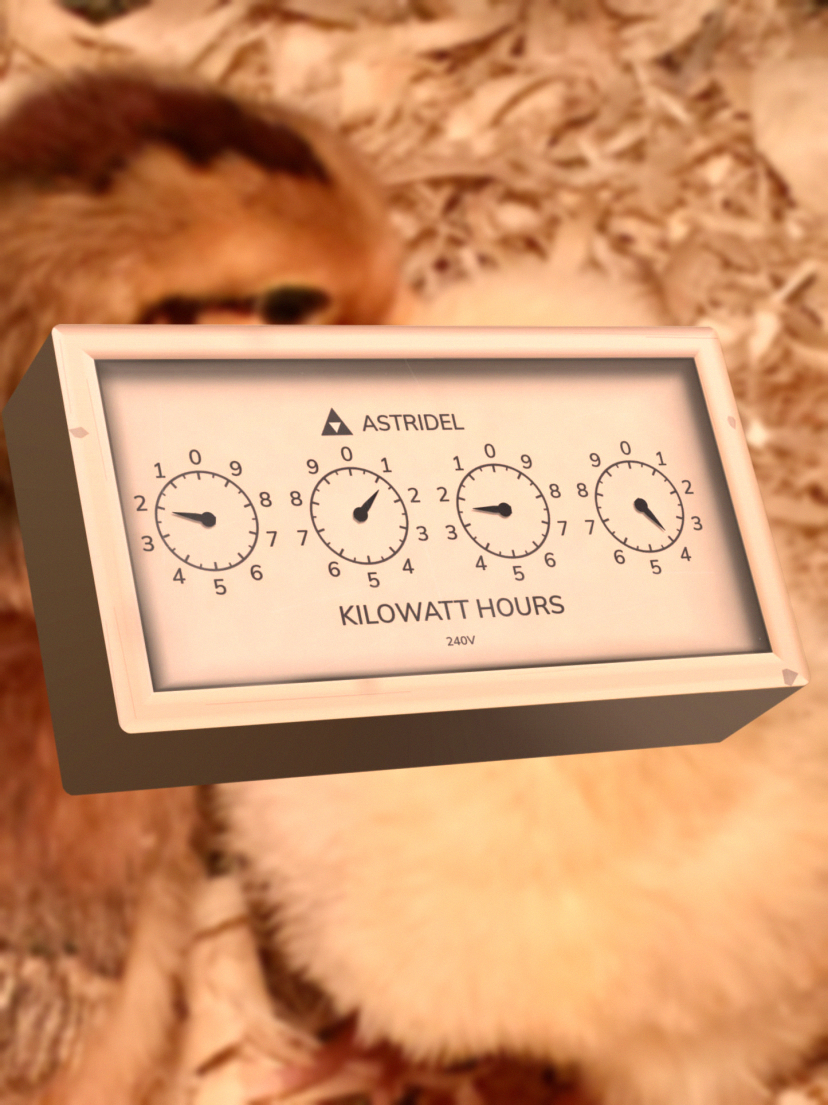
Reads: 2124; kWh
